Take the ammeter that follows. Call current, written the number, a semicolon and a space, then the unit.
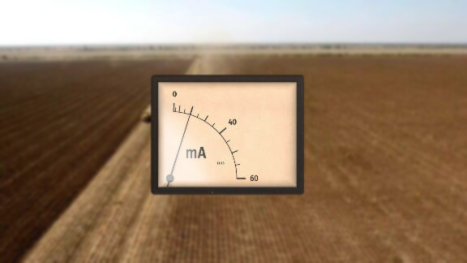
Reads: 20; mA
